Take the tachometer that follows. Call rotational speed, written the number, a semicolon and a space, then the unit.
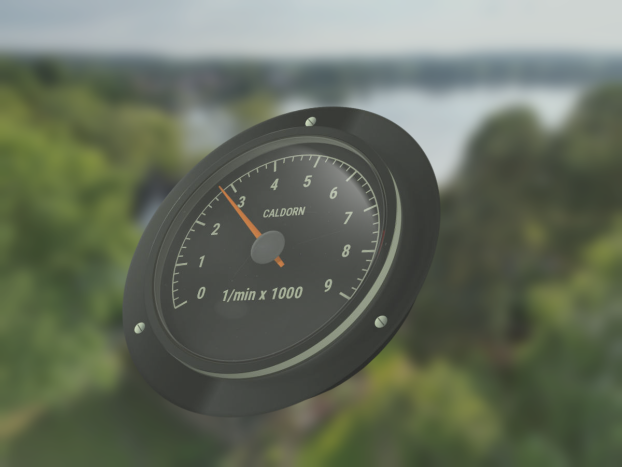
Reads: 2800; rpm
